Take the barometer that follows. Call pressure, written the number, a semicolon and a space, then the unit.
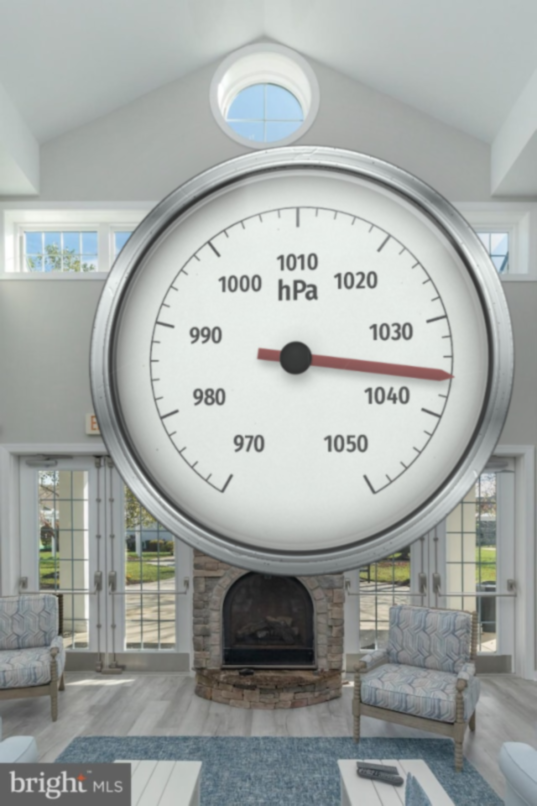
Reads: 1036; hPa
